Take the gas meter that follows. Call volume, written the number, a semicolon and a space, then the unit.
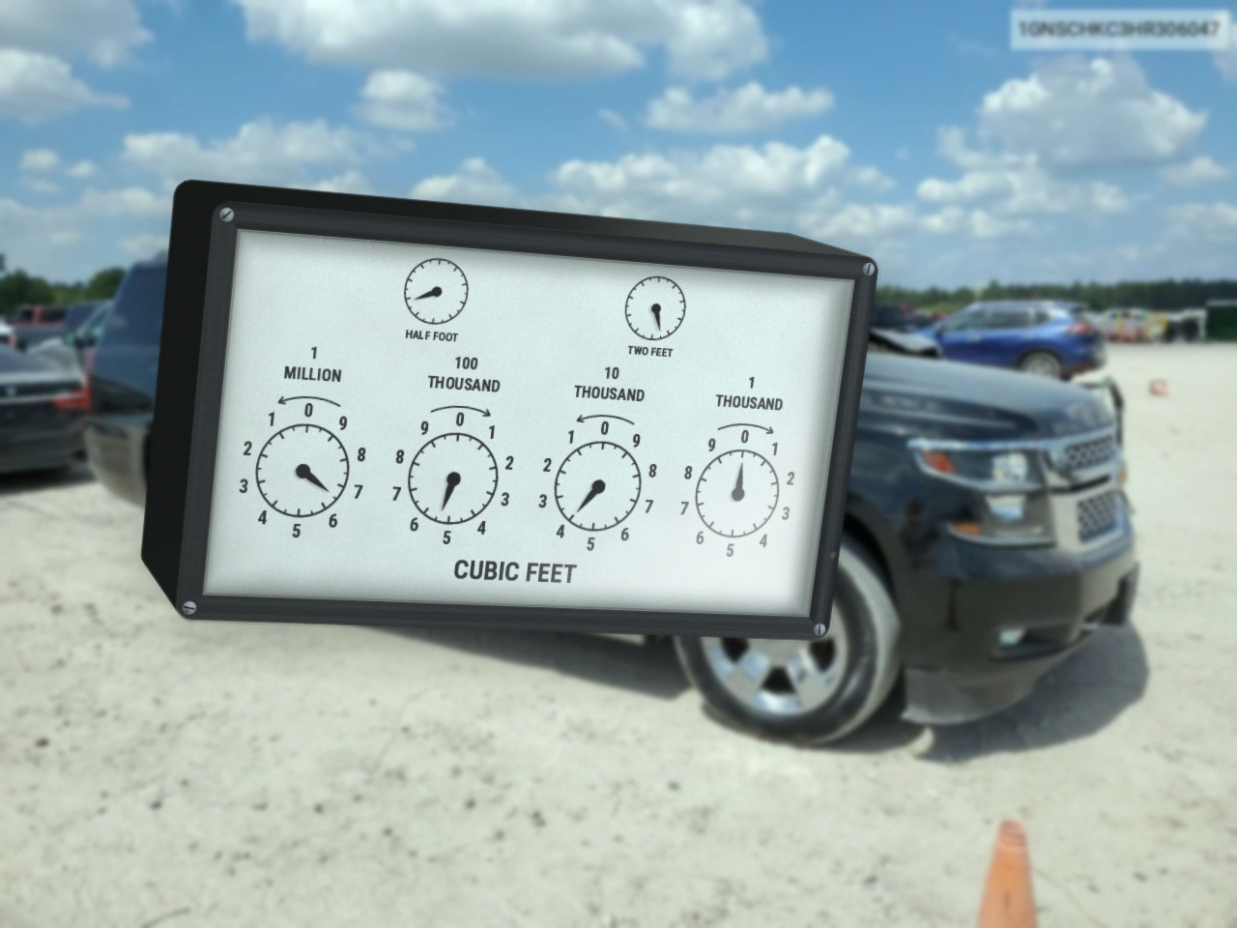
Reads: 654000; ft³
